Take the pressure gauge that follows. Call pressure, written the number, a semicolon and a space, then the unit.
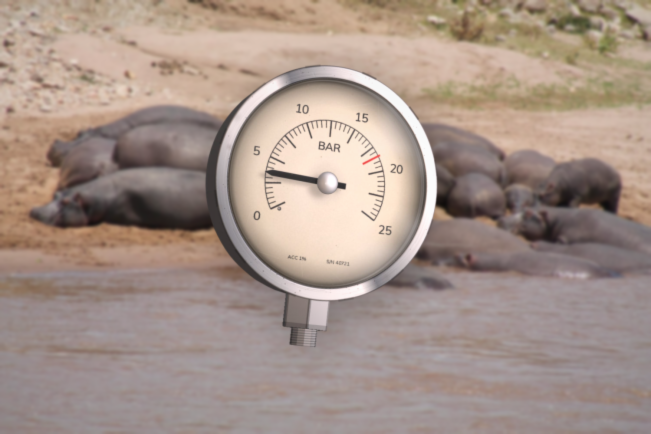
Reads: 3.5; bar
